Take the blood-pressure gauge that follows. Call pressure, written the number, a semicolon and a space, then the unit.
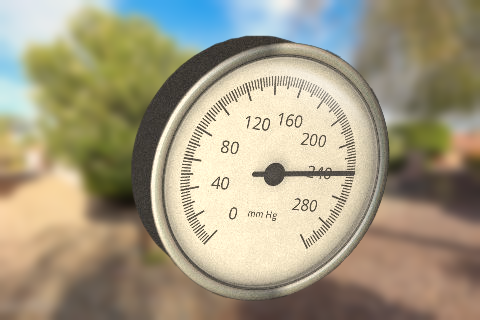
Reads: 240; mmHg
